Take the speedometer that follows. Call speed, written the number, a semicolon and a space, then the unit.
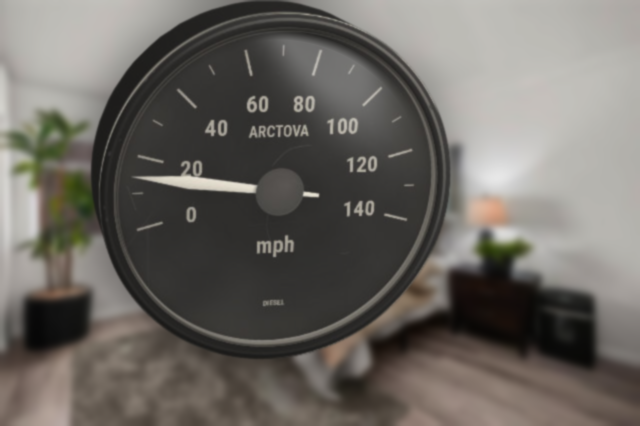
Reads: 15; mph
